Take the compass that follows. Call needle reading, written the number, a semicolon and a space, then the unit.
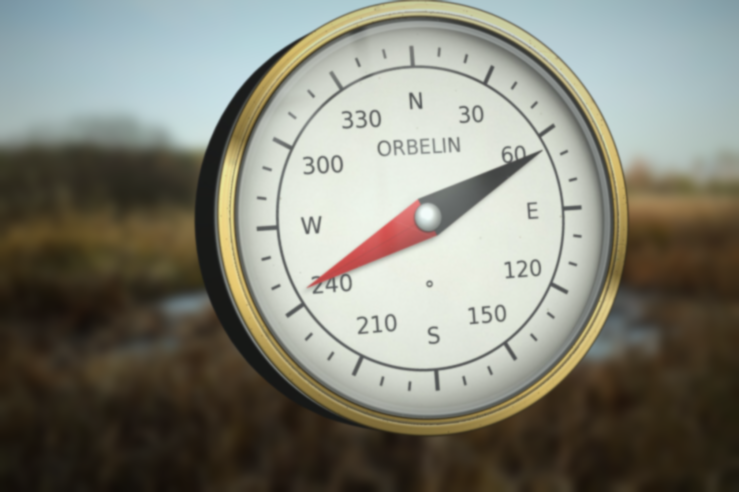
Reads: 245; °
